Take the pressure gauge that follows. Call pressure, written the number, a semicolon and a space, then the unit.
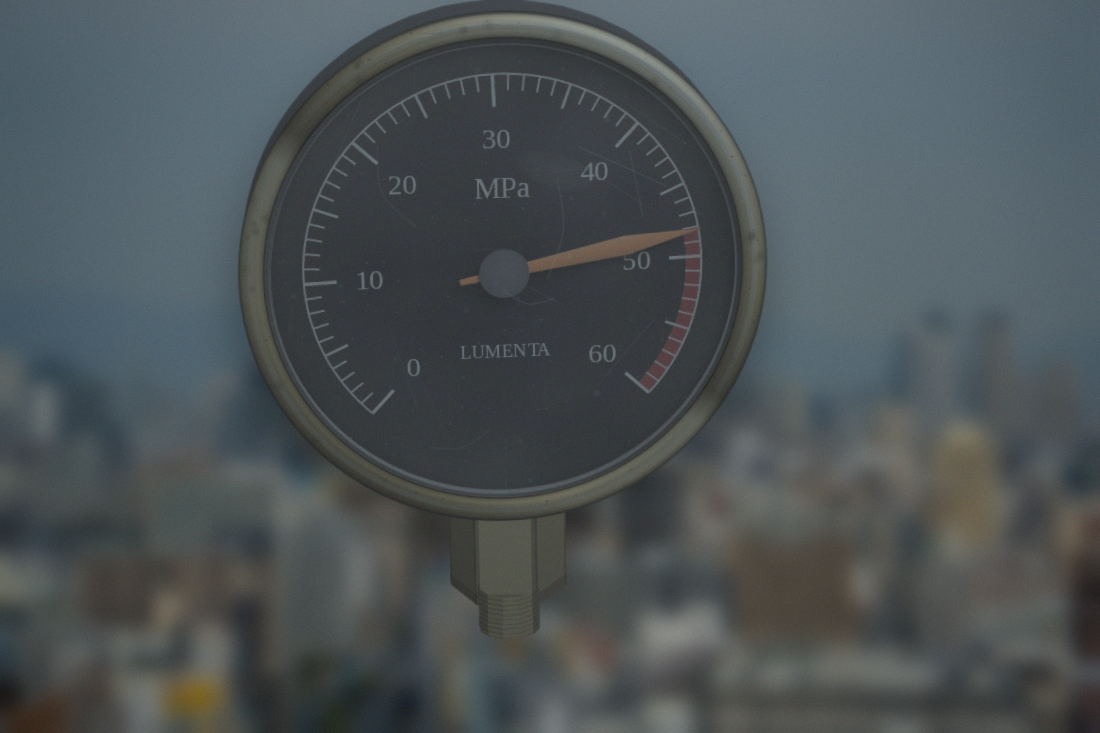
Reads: 48; MPa
